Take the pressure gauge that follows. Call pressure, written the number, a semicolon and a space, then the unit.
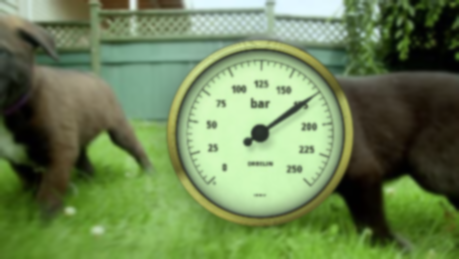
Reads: 175; bar
